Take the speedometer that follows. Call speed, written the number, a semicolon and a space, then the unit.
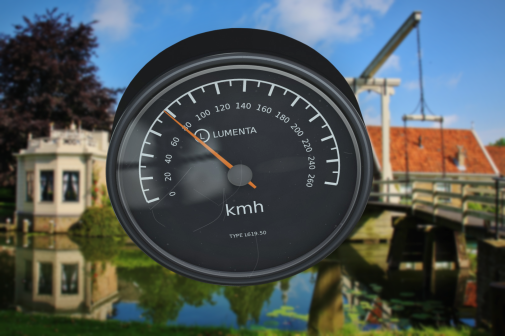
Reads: 80; km/h
